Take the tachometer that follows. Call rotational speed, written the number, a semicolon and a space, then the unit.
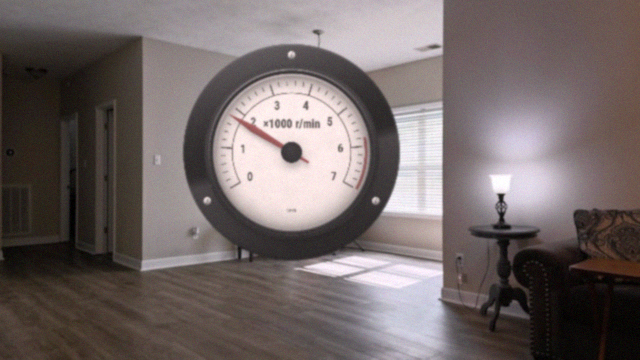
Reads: 1800; rpm
